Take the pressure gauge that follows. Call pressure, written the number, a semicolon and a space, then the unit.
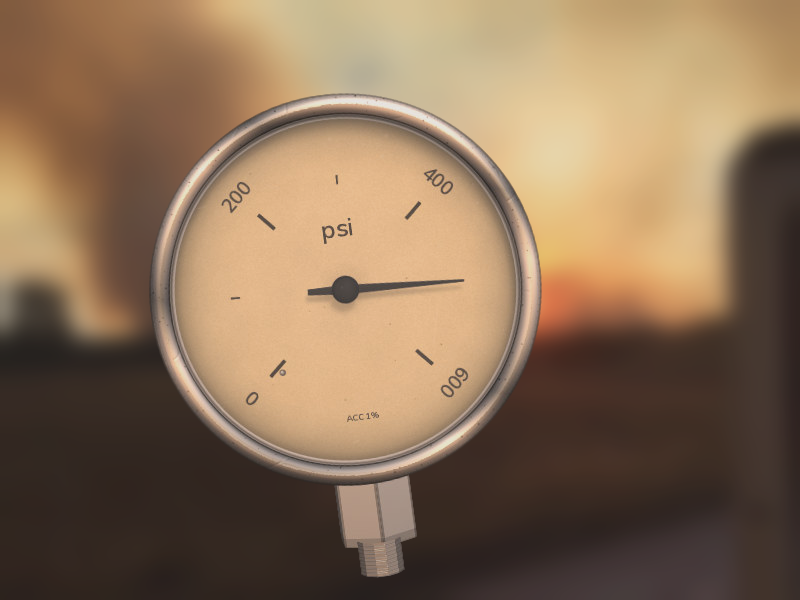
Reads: 500; psi
